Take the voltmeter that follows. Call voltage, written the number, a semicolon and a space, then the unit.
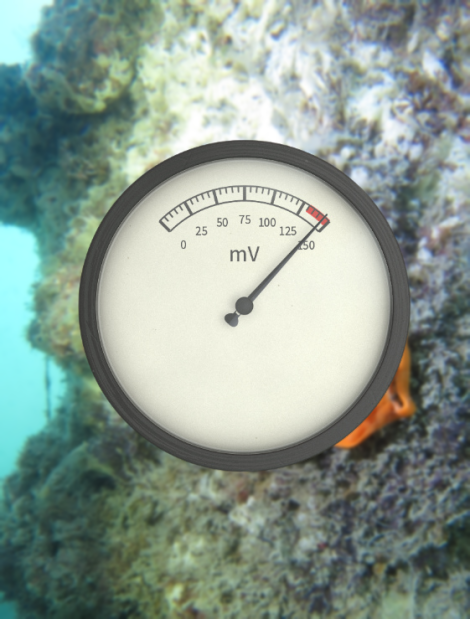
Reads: 145; mV
